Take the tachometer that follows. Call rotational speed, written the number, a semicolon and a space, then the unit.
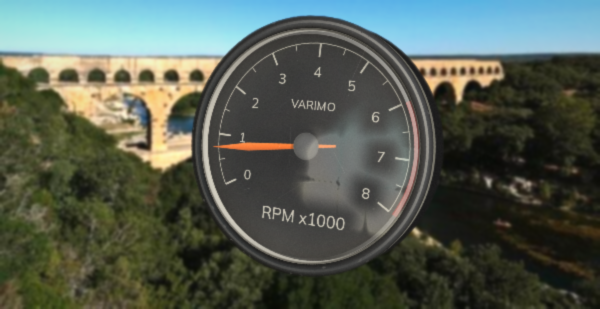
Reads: 750; rpm
